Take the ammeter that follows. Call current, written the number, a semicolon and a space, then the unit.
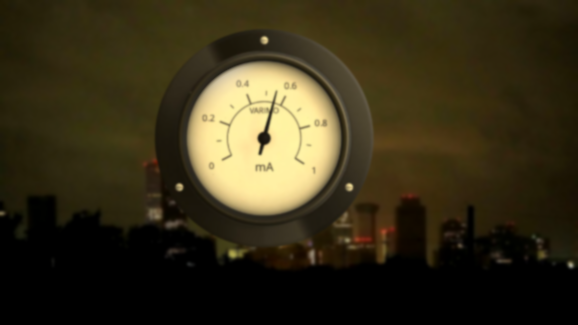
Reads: 0.55; mA
